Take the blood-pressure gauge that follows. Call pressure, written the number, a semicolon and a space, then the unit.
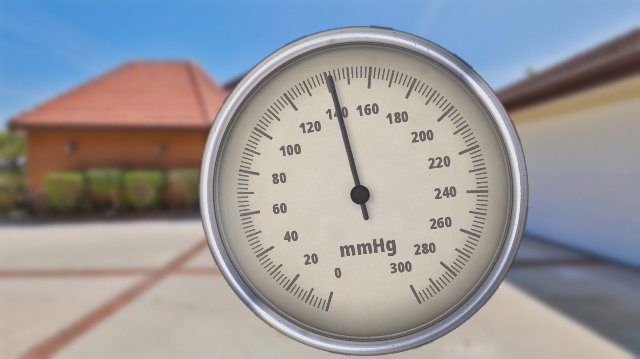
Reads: 142; mmHg
